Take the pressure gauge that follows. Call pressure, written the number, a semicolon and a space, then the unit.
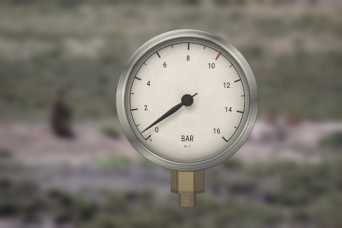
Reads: 0.5; bar
